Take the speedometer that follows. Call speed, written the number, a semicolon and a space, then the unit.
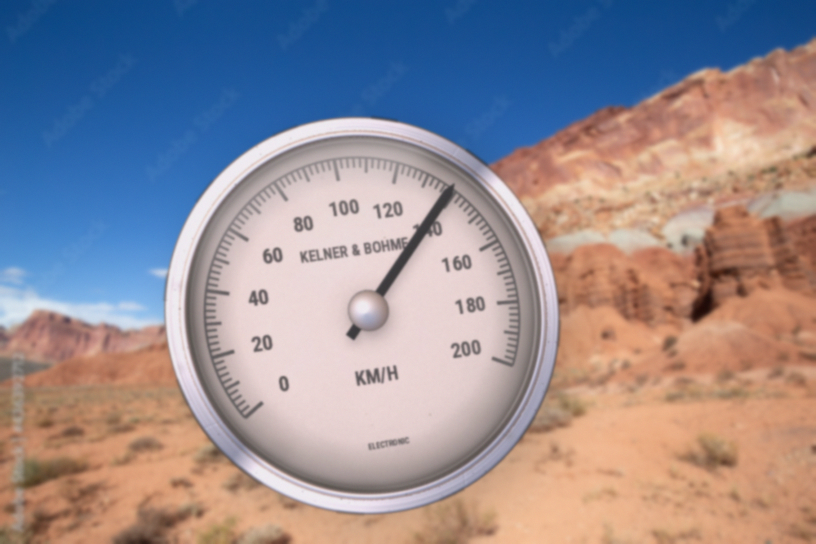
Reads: 138; km/h
